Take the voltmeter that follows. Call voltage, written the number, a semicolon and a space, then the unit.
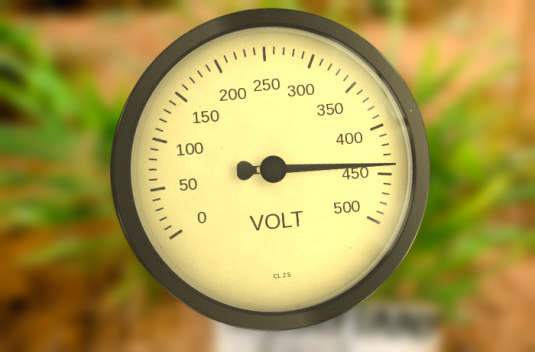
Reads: 440; V
